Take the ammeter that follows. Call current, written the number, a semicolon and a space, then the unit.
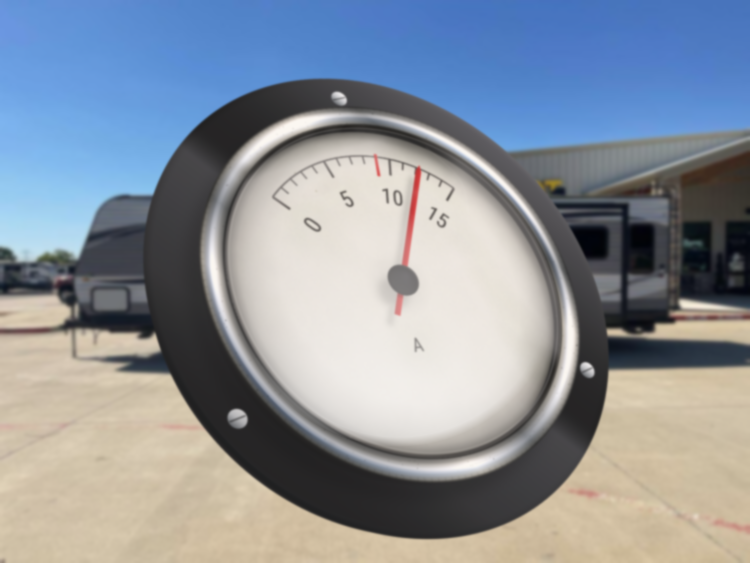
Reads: 12; A
